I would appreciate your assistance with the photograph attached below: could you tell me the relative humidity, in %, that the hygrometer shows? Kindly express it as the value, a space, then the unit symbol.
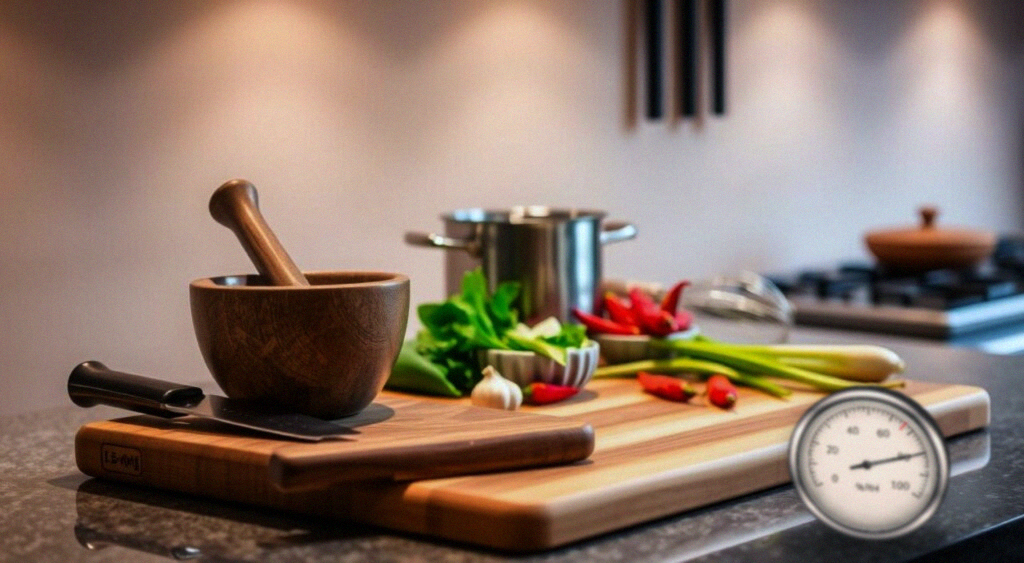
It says 80 %
